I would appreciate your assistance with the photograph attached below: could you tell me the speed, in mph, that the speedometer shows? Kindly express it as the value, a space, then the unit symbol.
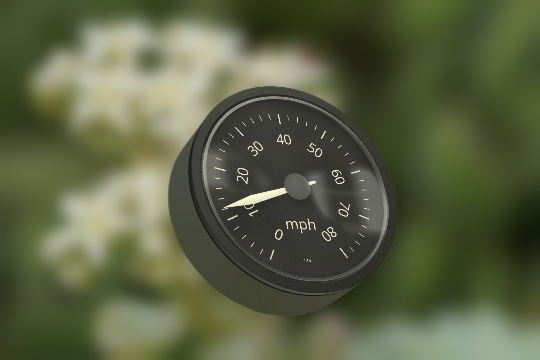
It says 12 mph
